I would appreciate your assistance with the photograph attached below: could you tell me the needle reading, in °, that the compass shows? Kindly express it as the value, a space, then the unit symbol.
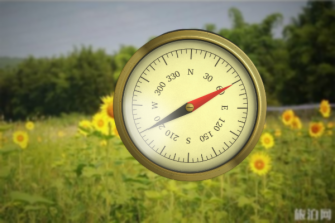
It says 60 °
